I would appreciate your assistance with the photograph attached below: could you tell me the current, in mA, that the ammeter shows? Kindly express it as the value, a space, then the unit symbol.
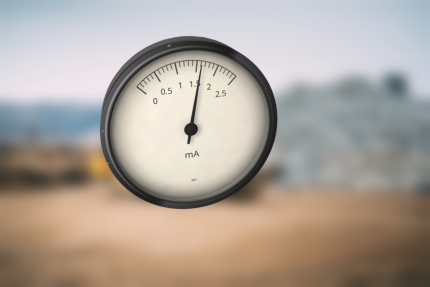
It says 1.6 mA
